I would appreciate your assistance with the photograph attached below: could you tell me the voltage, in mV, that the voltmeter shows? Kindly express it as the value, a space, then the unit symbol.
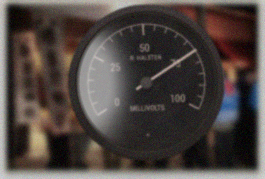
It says 75 mV
